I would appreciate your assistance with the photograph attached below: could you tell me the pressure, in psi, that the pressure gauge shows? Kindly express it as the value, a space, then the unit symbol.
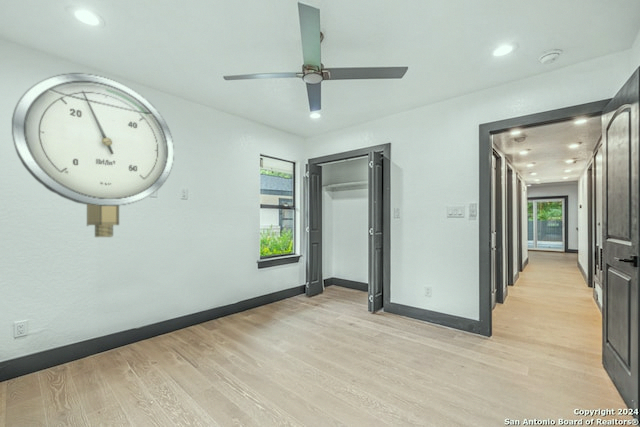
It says 25 psi
